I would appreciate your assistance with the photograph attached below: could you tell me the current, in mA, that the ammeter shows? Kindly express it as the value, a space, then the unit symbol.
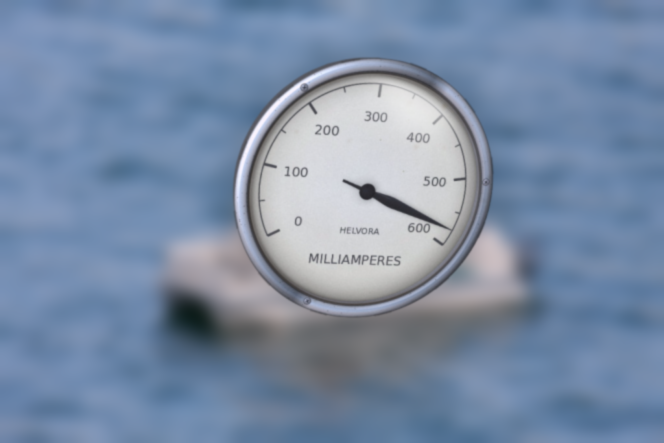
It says 575 mA
